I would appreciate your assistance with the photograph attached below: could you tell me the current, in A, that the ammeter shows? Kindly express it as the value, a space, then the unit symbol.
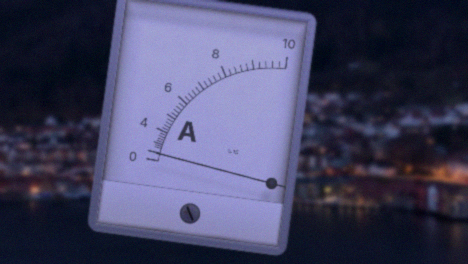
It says 2 A
